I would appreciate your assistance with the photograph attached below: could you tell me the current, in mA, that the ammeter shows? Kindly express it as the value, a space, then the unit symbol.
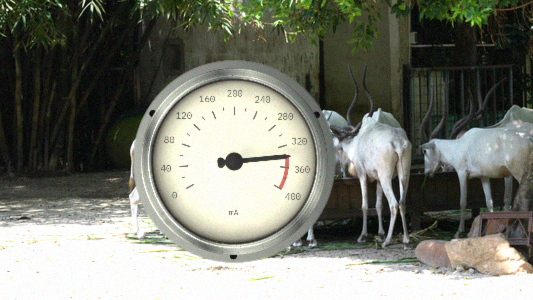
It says 340 mA
